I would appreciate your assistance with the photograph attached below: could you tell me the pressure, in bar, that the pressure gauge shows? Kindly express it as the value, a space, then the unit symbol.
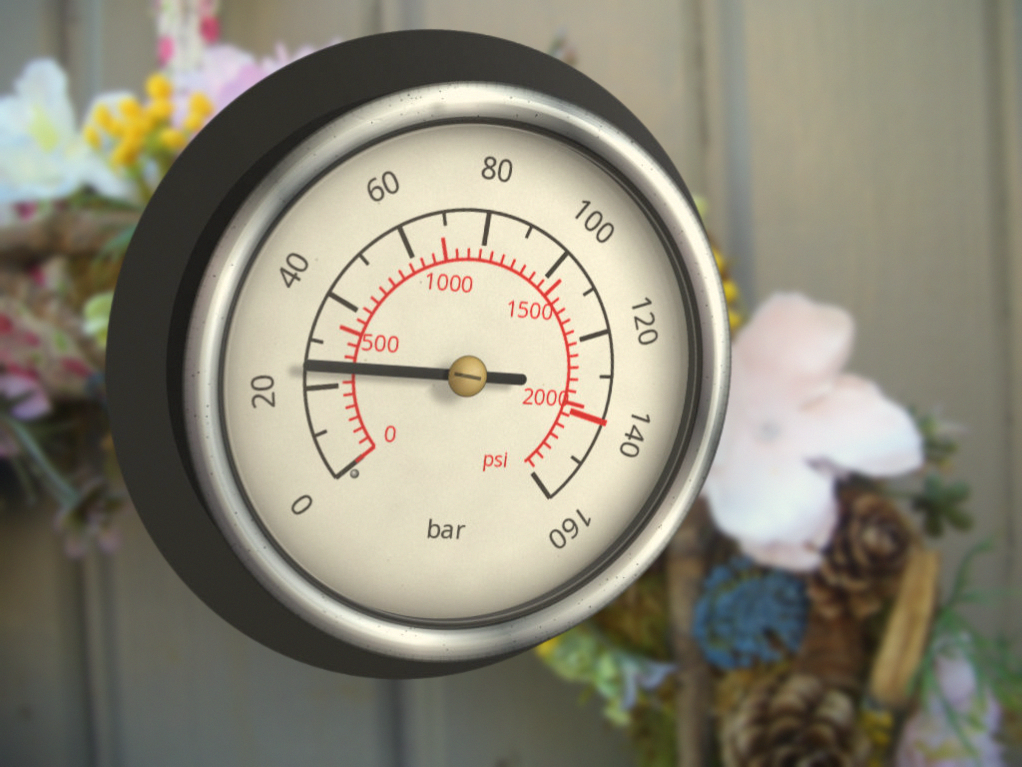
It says 25 bar
